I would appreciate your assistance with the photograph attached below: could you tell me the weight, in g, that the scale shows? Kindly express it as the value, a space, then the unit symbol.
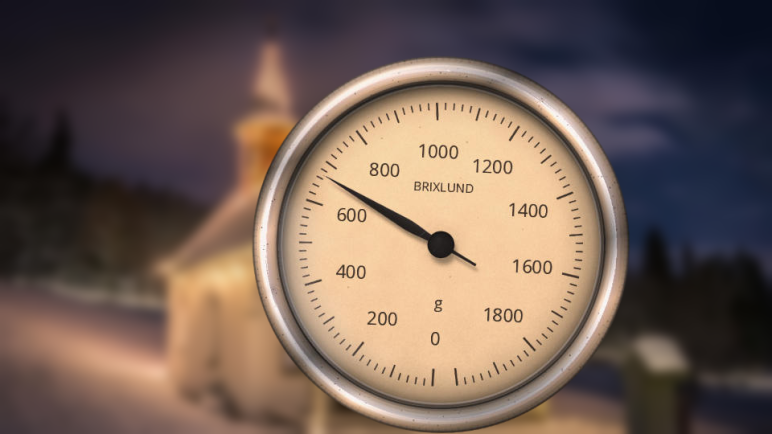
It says 670 g
